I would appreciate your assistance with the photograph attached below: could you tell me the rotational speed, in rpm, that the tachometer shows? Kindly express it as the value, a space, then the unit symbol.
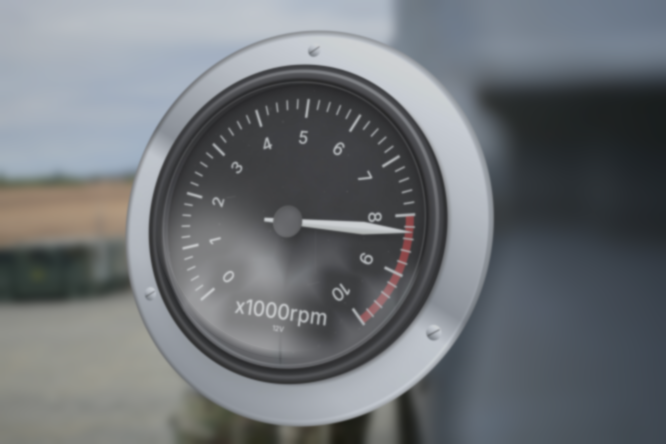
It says 8300 rpm
